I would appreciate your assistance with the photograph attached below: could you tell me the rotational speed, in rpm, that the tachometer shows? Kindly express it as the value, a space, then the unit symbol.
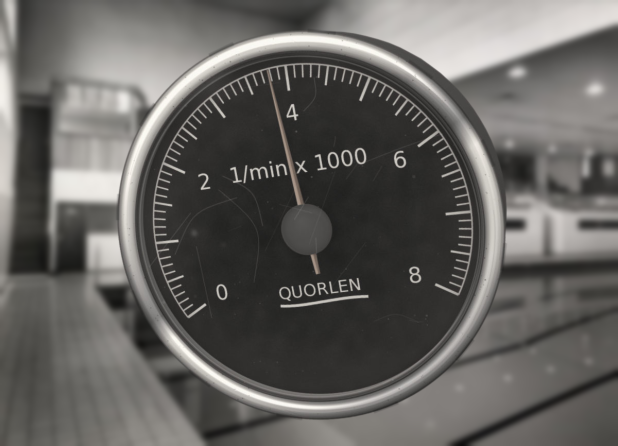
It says 3800 rpm
